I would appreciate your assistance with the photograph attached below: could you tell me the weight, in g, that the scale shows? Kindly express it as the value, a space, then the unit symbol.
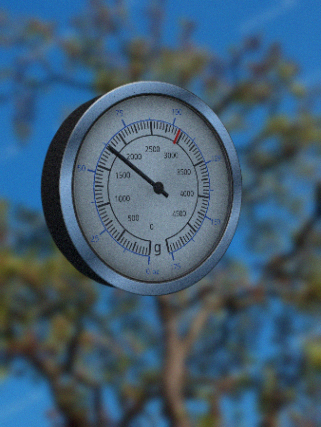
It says 1750 g
